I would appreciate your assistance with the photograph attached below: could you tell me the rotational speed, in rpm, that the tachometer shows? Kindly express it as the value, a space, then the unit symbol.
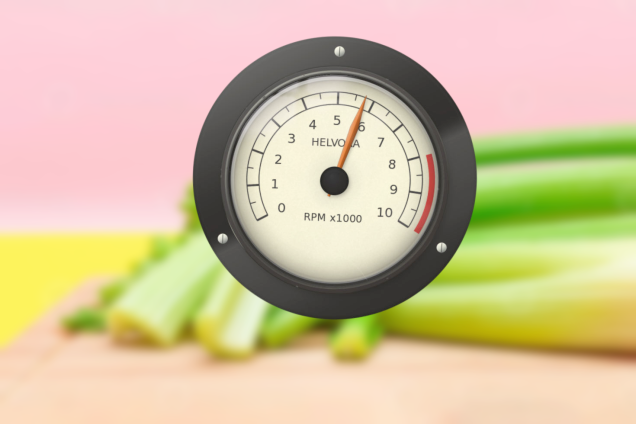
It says 5750 rpm
